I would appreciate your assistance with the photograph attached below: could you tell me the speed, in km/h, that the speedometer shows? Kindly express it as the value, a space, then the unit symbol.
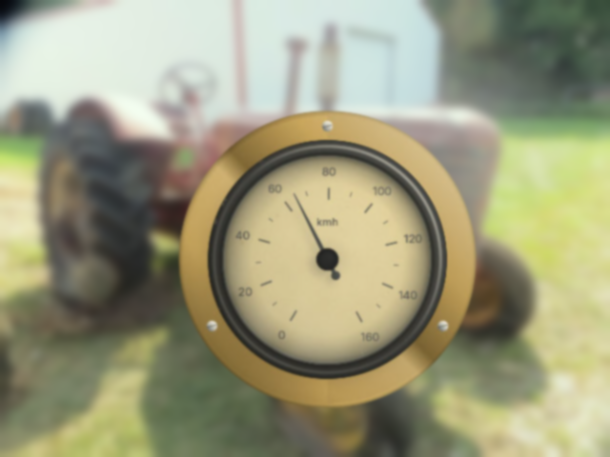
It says 65 km/h
